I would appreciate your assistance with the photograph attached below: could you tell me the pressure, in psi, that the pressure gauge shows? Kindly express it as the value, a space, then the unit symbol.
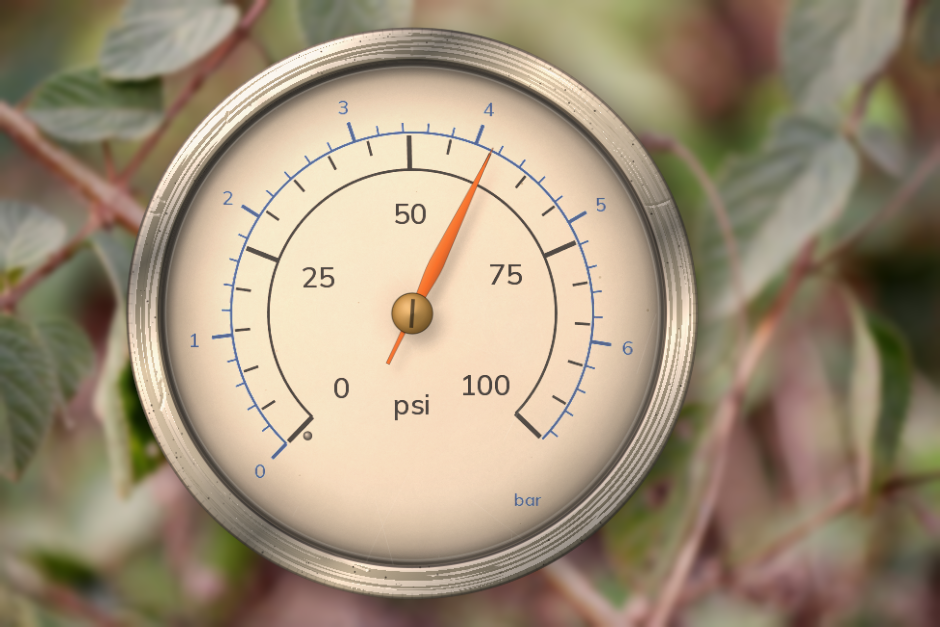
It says 60 psi
